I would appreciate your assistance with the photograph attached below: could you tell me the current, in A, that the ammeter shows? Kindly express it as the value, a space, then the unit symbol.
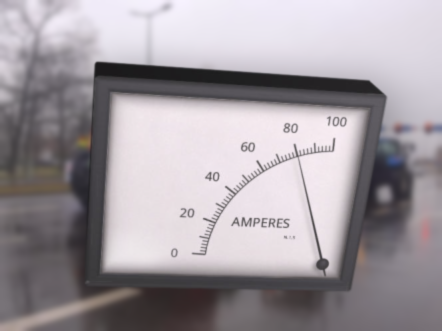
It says 80 A
